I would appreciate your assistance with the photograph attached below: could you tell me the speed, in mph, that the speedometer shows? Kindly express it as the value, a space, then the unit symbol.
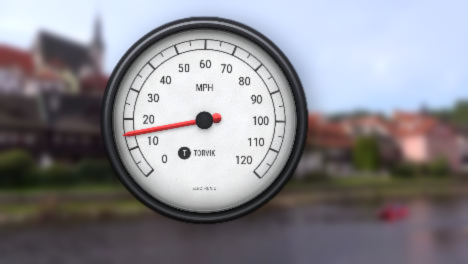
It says 15 mph
